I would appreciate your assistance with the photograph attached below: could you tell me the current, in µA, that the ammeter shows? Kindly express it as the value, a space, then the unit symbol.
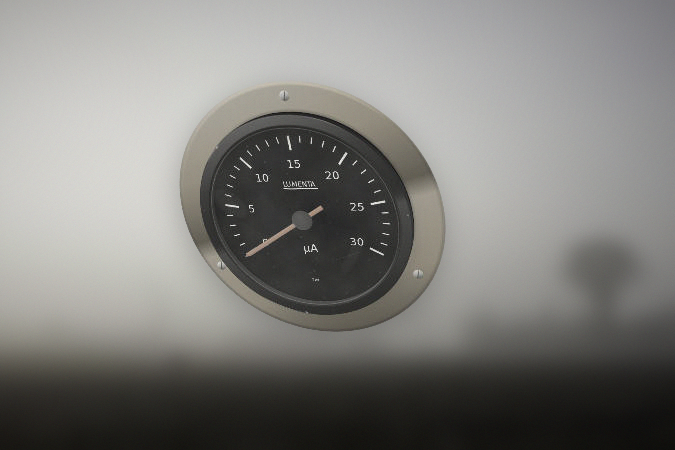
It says 0 µA
